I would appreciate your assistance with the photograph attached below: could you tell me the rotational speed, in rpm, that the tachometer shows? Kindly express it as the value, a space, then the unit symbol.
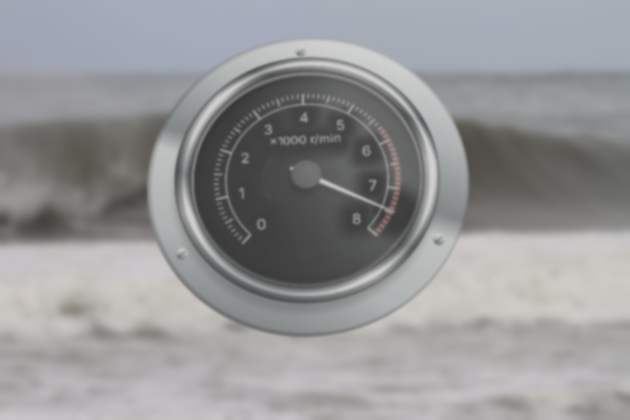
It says 7500 rpm
